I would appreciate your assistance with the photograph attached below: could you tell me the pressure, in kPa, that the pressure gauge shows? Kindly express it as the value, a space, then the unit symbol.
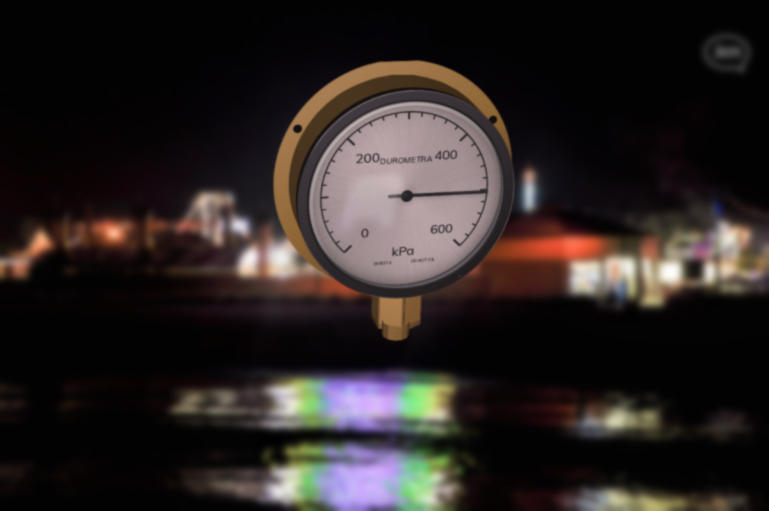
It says 500 kPa
